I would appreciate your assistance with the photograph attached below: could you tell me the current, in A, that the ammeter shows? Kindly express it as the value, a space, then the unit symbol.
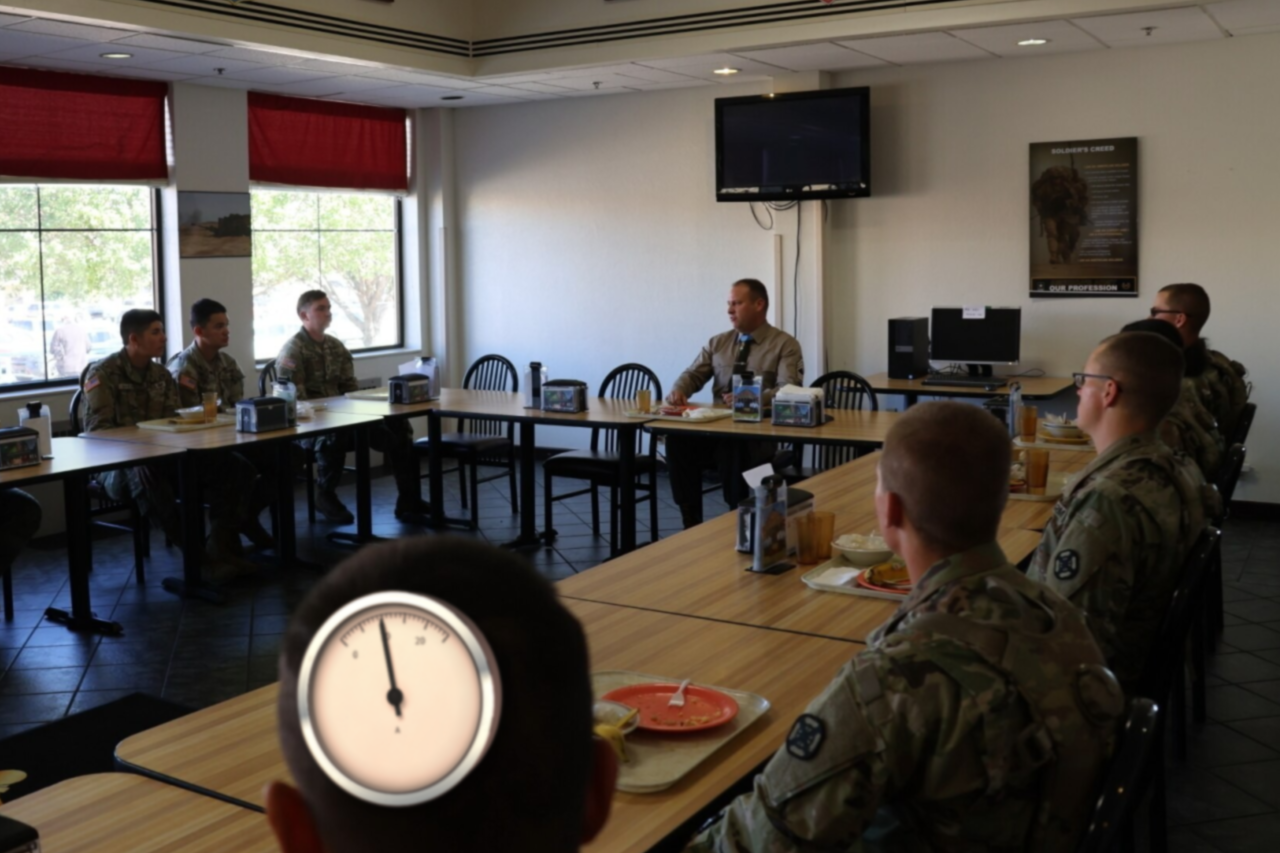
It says 10 A
